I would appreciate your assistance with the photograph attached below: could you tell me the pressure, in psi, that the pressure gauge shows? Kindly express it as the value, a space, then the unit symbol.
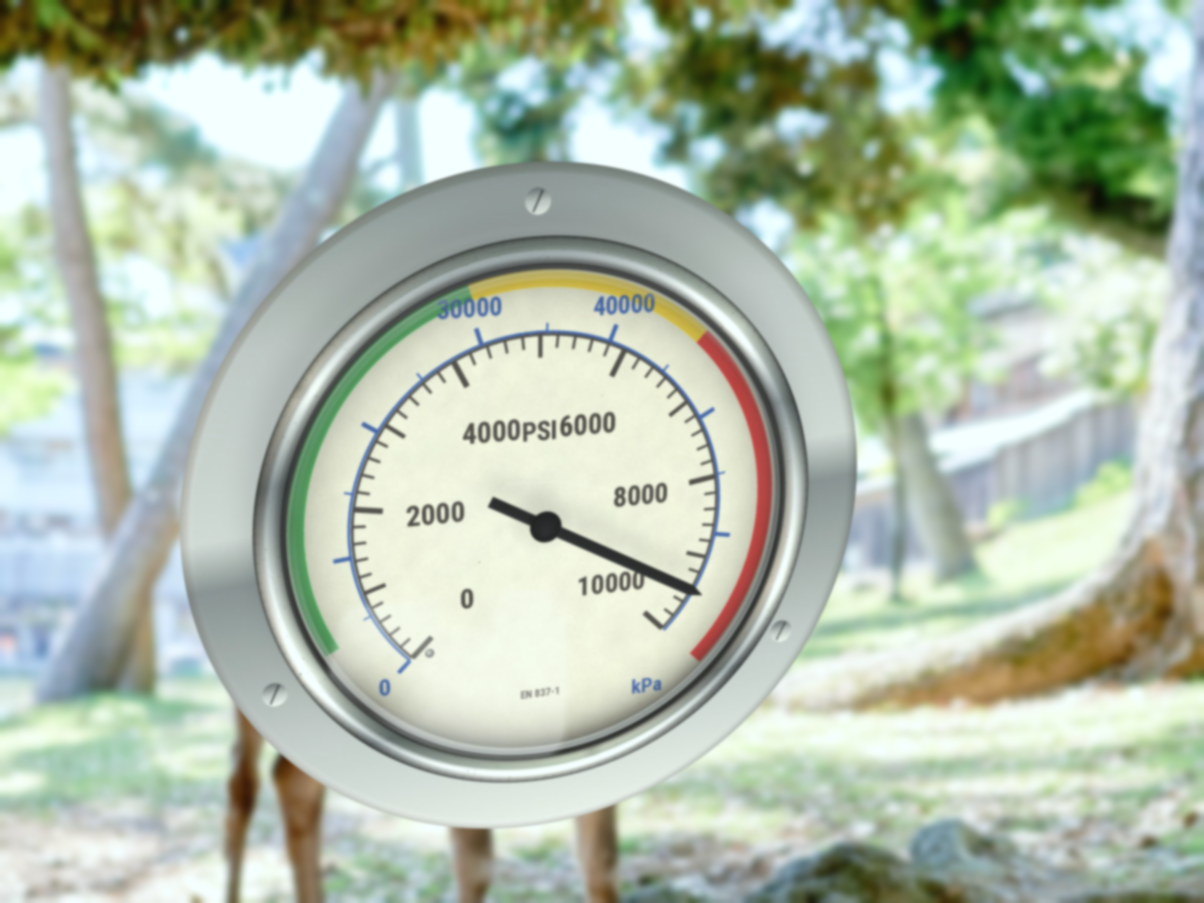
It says 9400 psi
